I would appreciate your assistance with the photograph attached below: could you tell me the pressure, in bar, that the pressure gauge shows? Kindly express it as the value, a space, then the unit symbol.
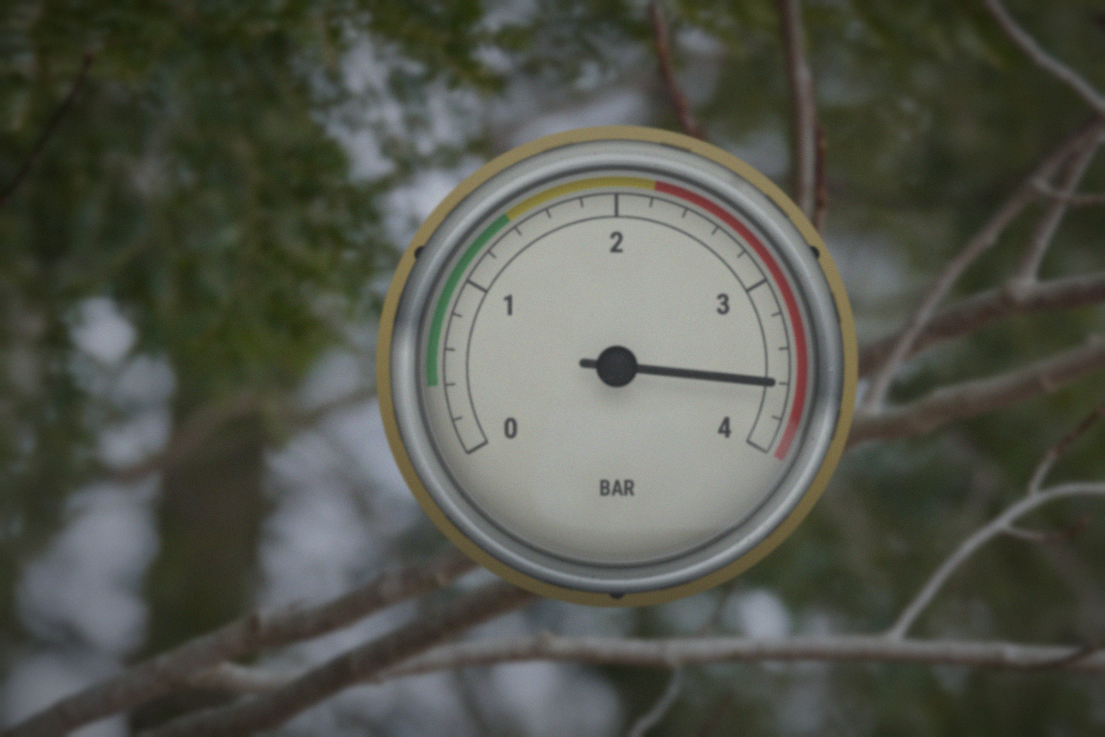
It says 3.6 bar
